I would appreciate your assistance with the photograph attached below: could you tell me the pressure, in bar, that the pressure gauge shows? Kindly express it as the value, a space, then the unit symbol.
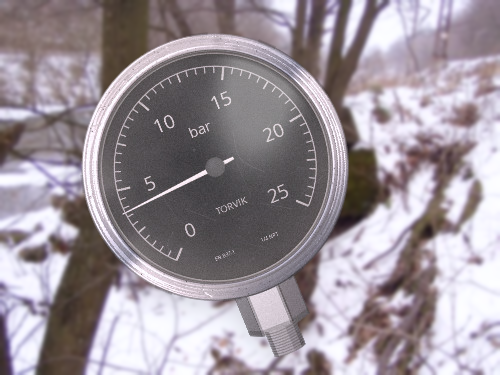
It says 3.75 bar
